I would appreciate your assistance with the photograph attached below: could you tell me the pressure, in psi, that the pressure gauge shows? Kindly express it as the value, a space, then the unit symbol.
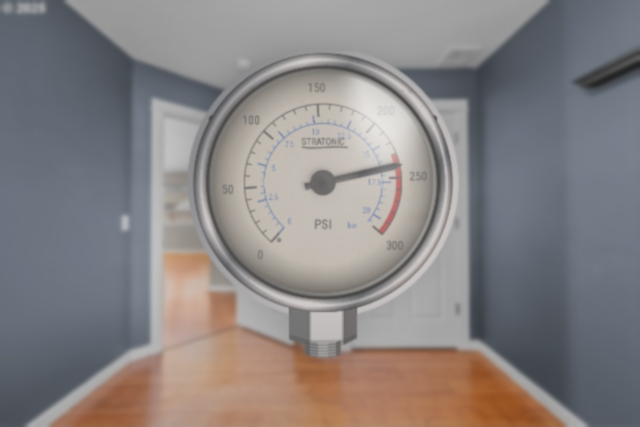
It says 240 psi
